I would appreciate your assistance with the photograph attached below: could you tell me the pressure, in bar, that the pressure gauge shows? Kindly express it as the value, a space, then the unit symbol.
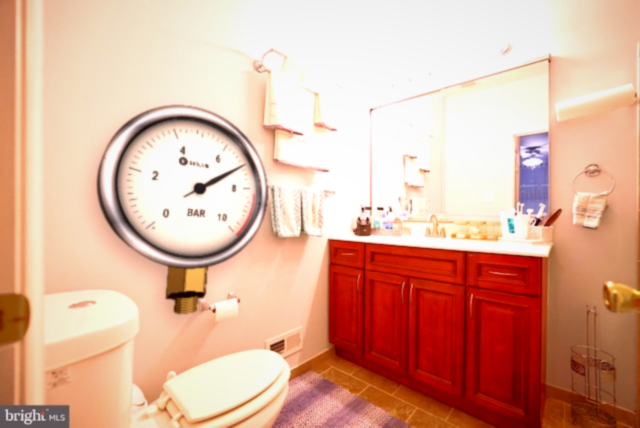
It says 7 bar
